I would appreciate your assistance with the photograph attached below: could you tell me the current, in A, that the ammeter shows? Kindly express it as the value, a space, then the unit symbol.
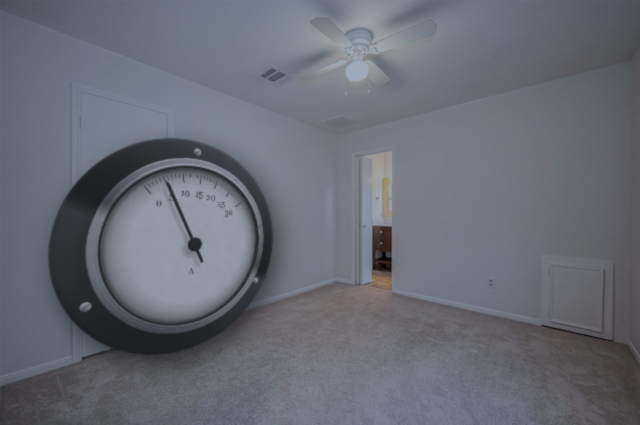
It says 5 A
